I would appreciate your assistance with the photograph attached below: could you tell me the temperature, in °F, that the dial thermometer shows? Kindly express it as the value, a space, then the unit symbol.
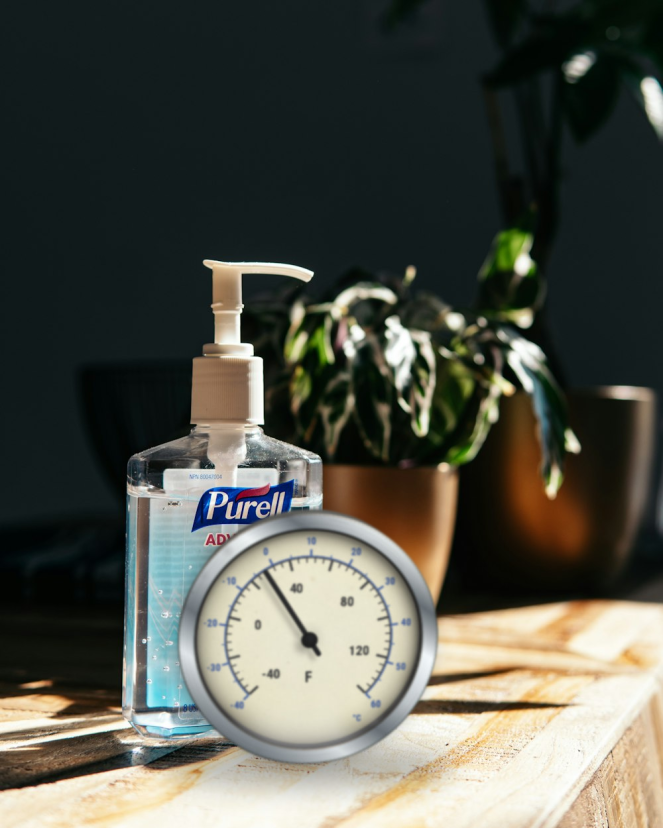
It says 28 °F
